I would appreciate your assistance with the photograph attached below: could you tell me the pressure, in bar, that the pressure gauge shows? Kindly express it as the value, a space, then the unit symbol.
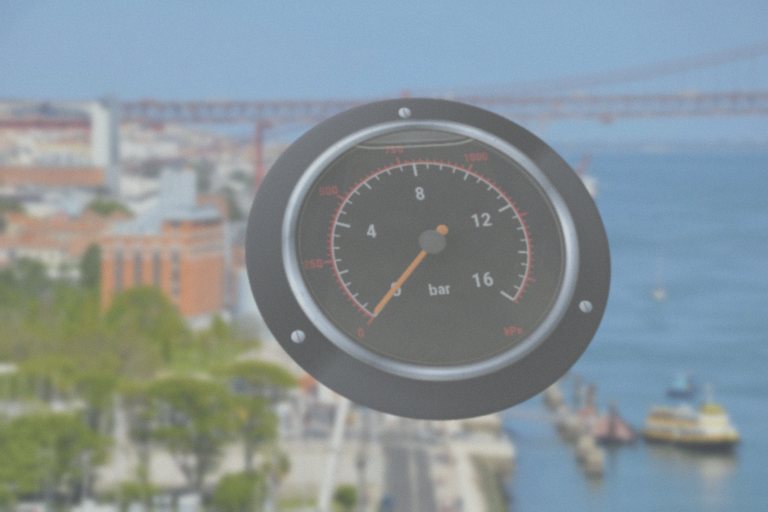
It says 0 bar
